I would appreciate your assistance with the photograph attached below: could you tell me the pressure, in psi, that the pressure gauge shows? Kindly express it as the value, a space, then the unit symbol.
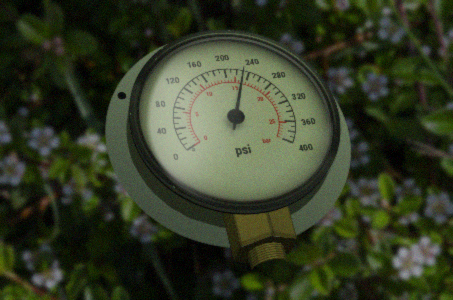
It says 230 psi
